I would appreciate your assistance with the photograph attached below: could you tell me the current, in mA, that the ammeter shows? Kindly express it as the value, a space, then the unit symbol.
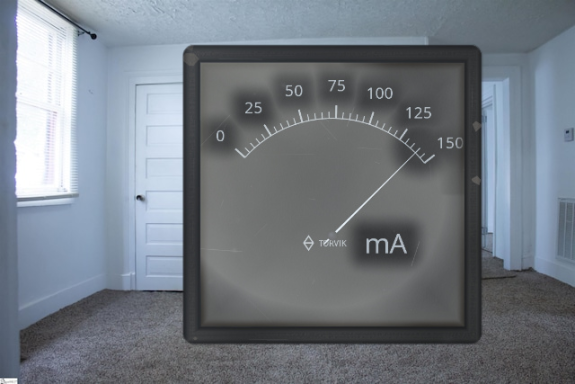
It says 140 mA
